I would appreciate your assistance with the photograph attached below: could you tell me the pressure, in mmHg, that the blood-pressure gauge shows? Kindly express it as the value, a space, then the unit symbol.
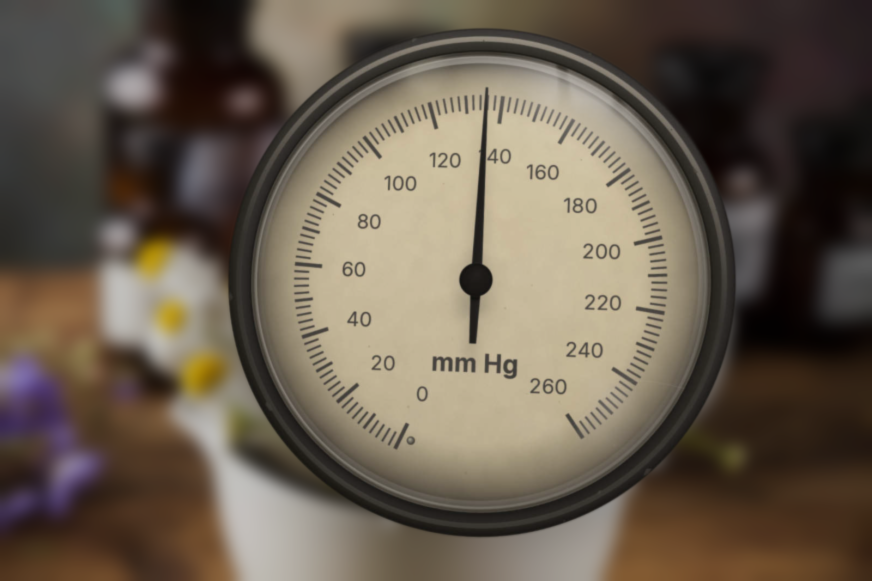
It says 136 mmHg
